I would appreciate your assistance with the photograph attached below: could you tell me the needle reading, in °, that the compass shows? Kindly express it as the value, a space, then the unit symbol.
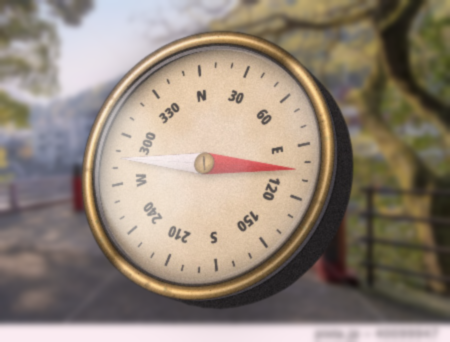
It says 105 °
